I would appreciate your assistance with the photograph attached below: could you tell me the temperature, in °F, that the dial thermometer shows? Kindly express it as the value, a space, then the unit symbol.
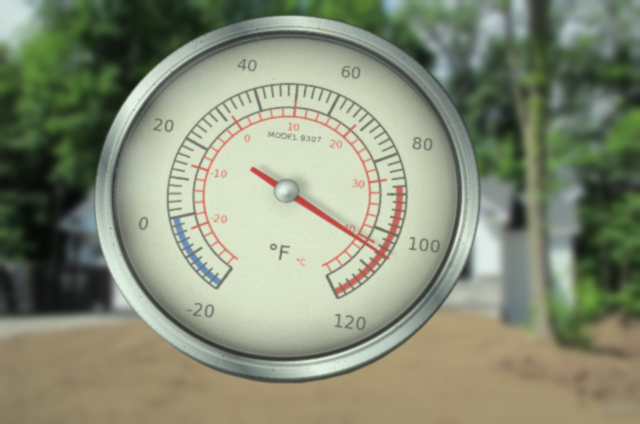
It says 106 °F
